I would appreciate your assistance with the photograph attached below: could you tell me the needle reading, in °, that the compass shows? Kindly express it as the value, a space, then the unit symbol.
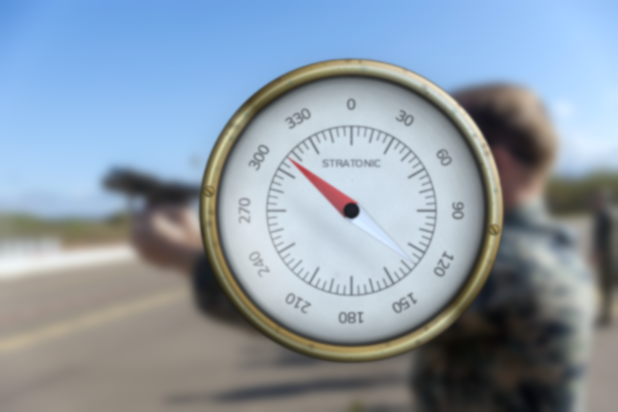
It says 310 °
